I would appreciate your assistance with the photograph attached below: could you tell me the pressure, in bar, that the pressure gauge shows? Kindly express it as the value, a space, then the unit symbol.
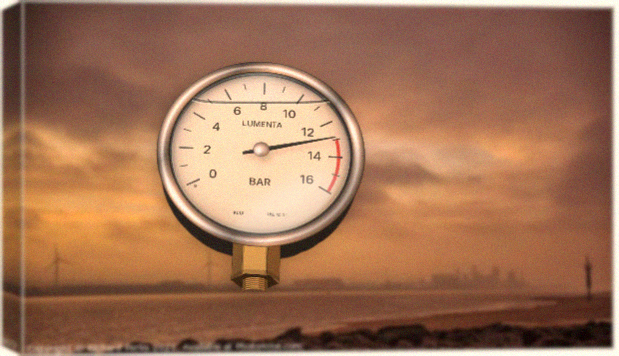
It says 13 bar
